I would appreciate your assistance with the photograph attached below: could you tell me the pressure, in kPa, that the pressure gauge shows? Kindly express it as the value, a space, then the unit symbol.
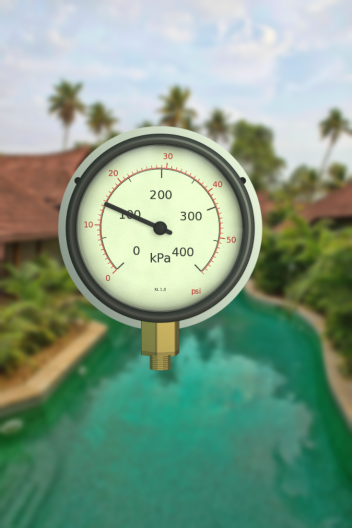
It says 100 kPa
